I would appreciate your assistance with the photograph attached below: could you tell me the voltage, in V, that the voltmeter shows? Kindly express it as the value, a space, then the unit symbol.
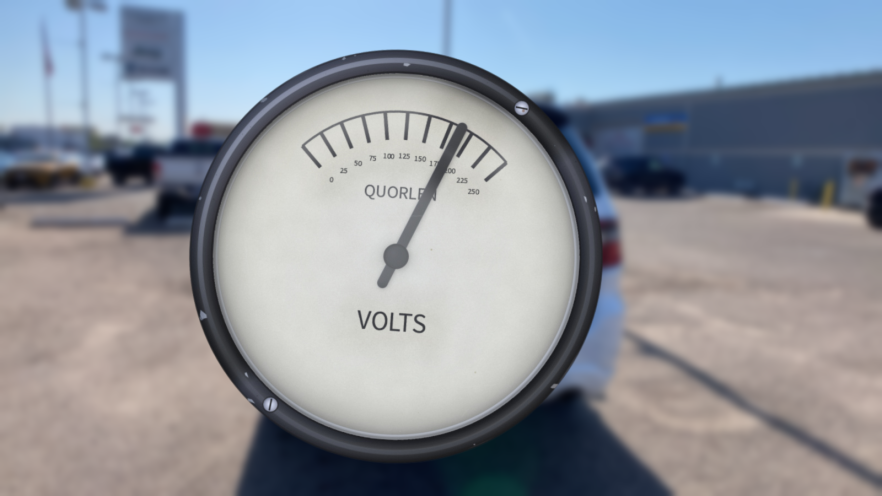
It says 187.5 V
